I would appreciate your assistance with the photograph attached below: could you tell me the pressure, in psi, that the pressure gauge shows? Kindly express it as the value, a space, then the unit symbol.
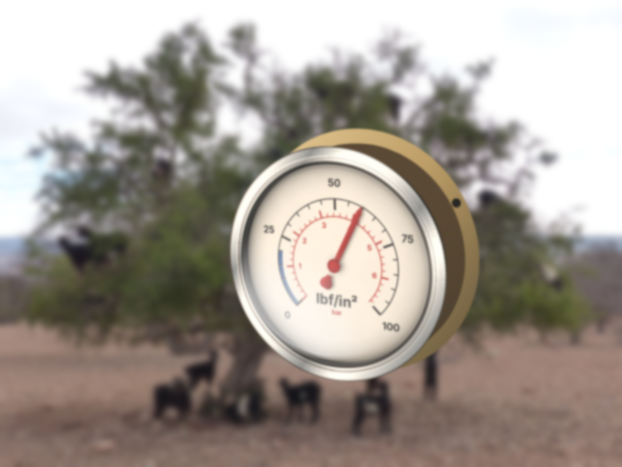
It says 60 psi
